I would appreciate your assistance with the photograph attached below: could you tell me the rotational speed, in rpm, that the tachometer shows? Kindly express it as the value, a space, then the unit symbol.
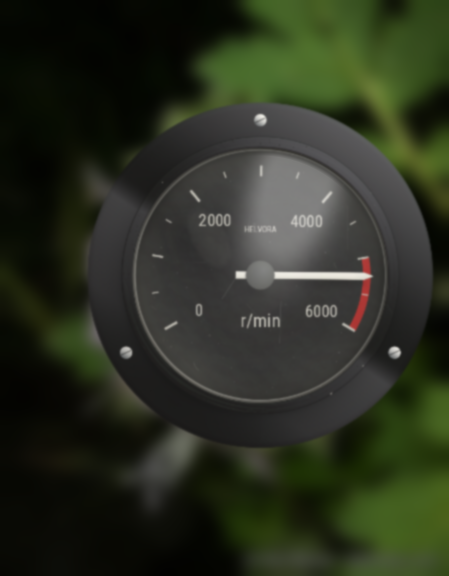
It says 5250 rpm
